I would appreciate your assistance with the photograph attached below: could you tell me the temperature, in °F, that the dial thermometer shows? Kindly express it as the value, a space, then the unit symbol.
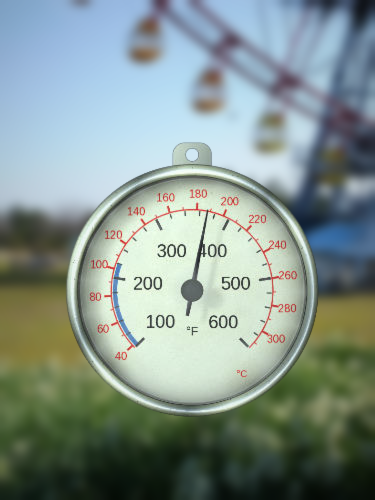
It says 370 °F
